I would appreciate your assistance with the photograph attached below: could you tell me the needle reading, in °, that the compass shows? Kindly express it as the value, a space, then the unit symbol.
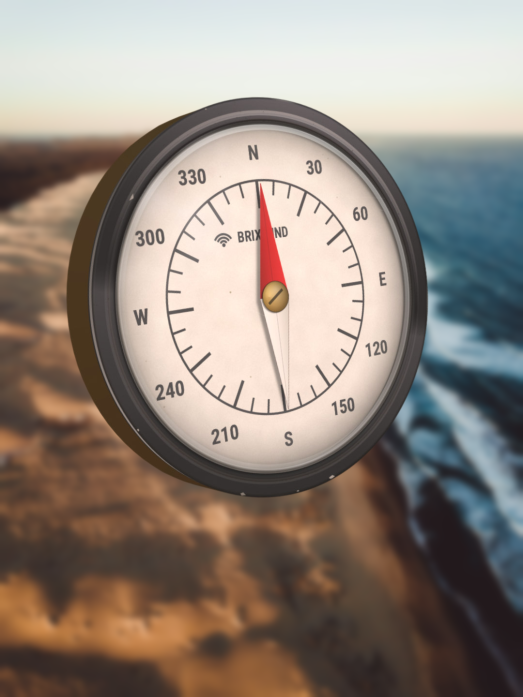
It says 0 °
